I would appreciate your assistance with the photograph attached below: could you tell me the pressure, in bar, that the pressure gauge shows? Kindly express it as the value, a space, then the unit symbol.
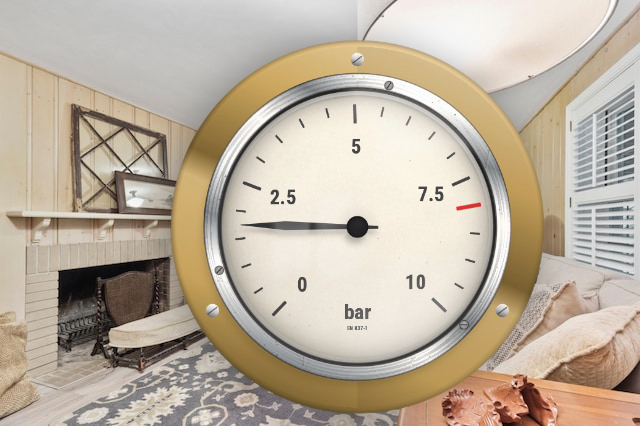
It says 1.75 bar
